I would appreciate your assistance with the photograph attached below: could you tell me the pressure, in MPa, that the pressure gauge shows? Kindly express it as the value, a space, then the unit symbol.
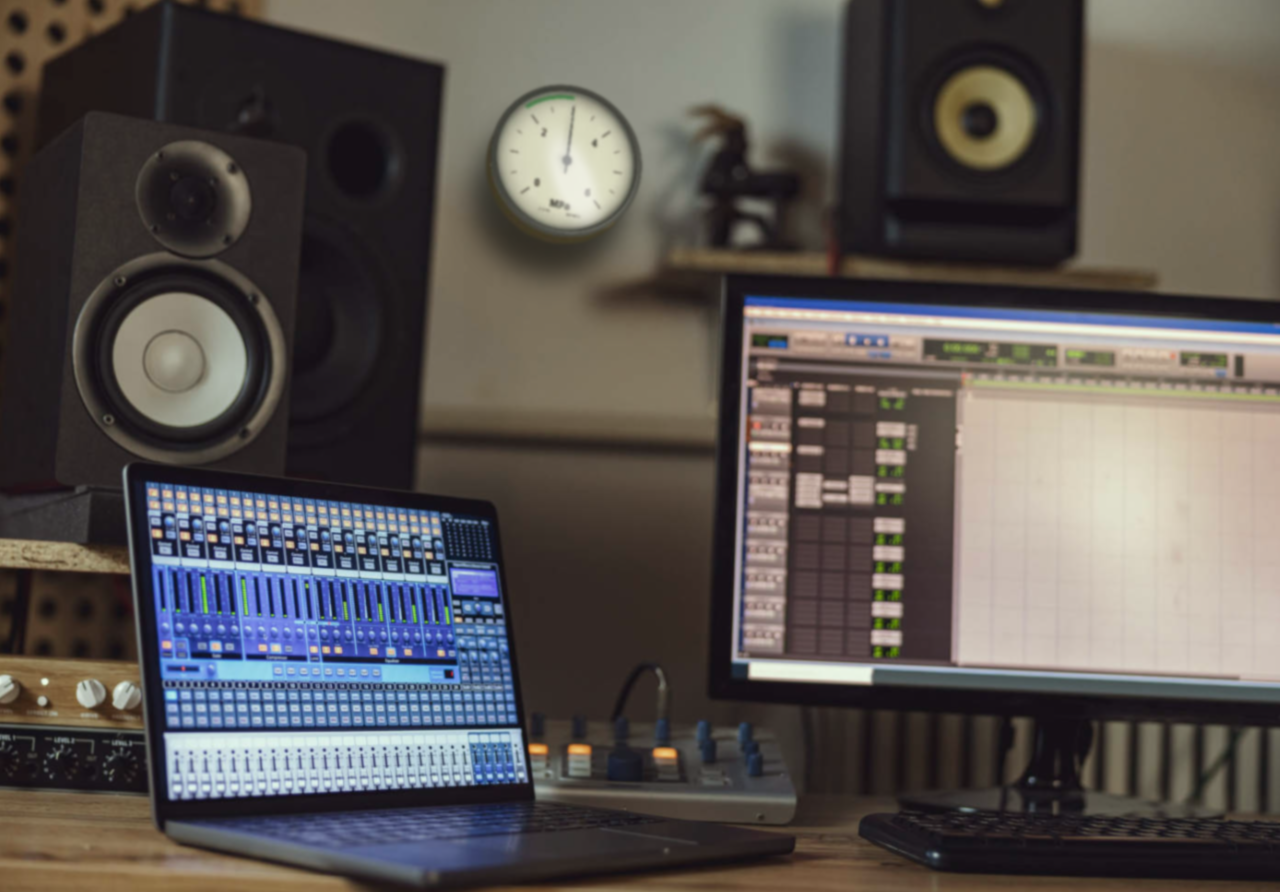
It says 3 MPa
